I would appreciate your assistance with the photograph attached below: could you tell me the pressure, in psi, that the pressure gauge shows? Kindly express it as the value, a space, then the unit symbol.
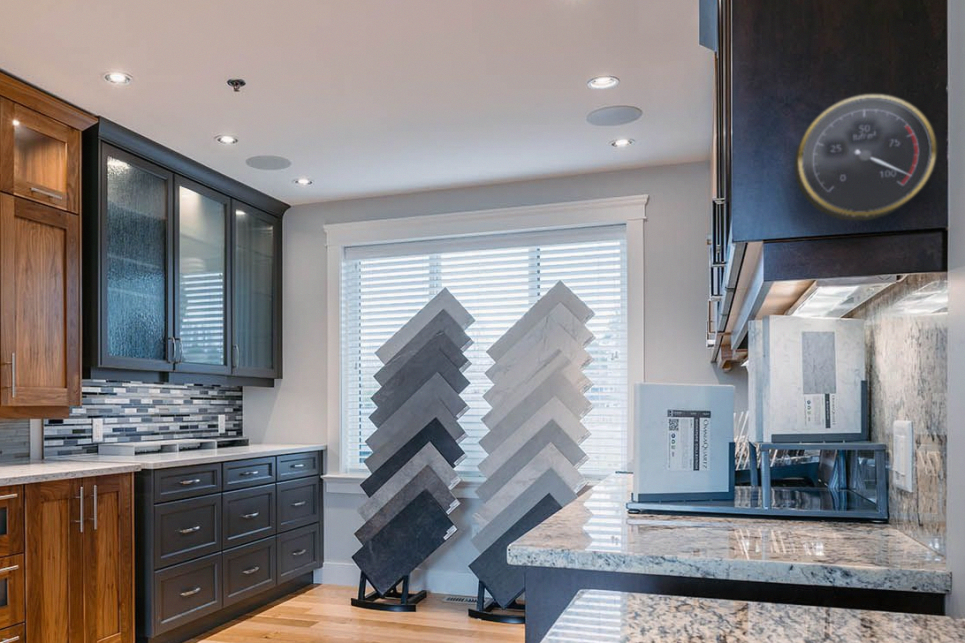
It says 95 psi
